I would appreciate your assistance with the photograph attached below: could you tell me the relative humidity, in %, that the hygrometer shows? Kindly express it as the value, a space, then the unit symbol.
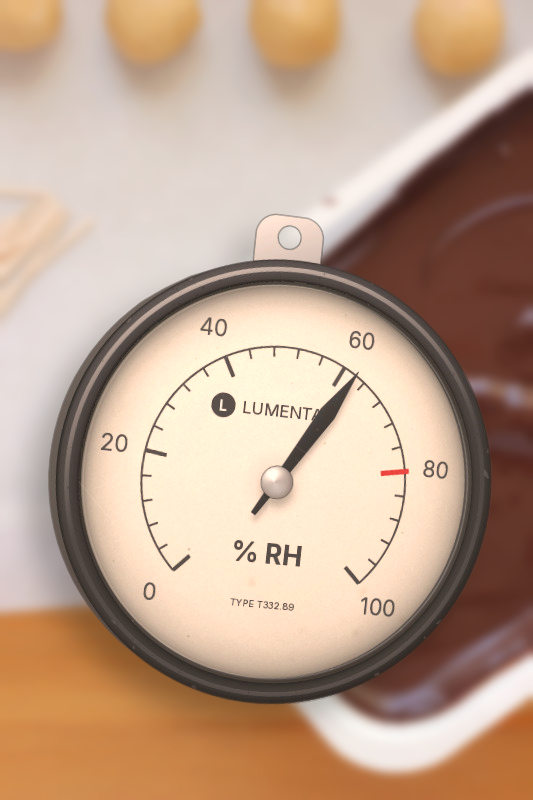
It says 62 %
